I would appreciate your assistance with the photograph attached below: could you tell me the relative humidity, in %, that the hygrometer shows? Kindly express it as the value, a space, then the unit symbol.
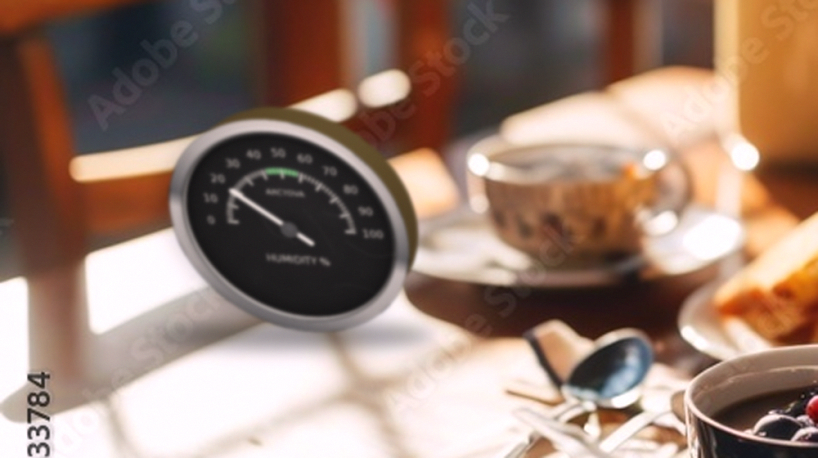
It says 20 %
